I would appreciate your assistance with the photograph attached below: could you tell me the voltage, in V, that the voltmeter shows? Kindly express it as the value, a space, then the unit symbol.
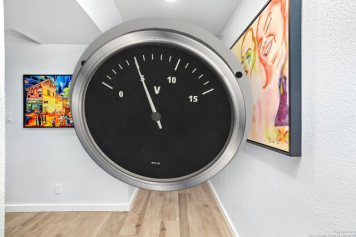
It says 5 V
